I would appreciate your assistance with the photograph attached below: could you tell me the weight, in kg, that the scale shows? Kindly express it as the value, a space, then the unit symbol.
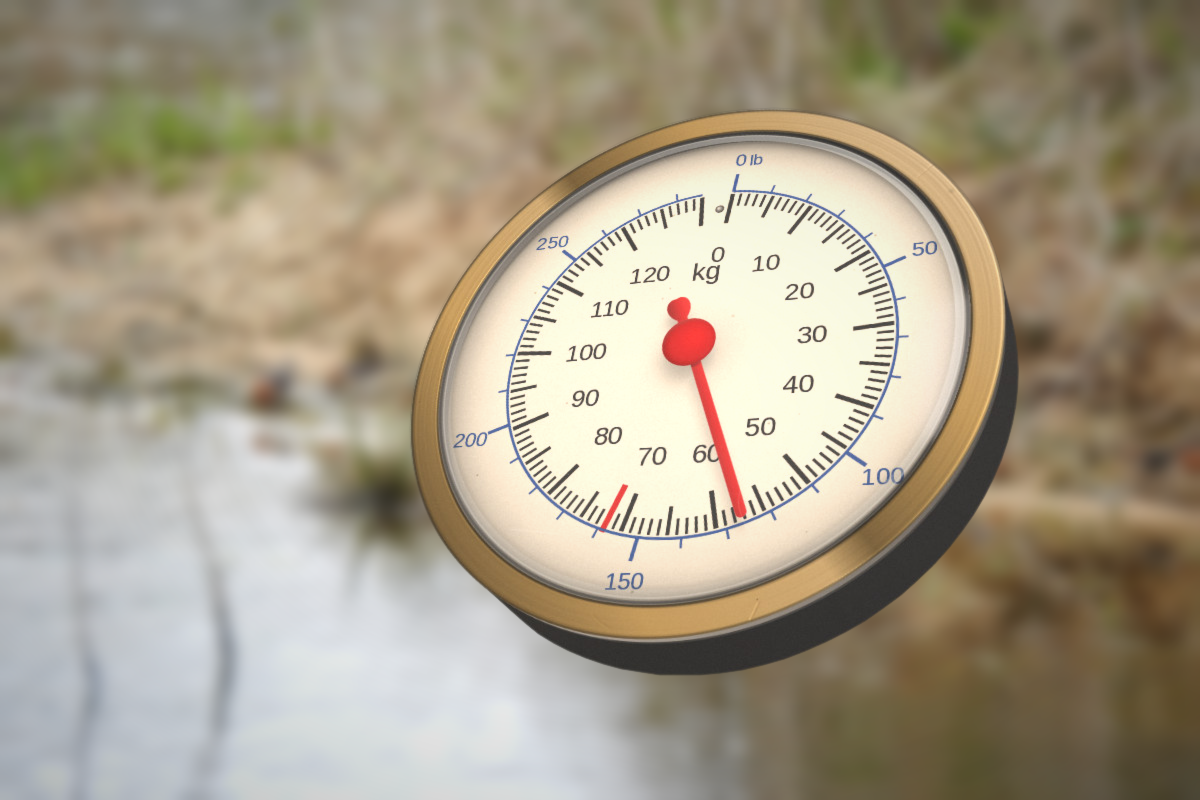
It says 57 kg
